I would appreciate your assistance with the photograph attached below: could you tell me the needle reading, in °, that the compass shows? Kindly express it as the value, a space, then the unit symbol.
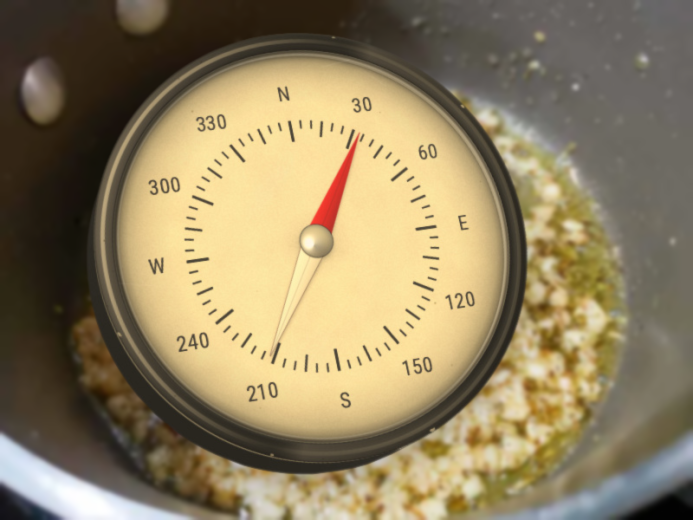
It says 32.5 °
